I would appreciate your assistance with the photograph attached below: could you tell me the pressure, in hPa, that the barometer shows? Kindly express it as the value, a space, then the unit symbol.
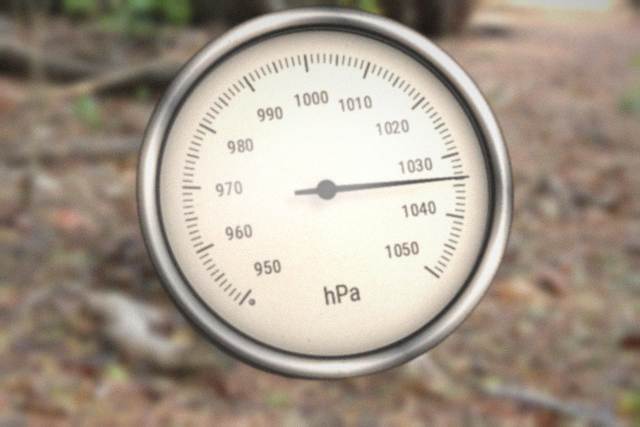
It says 1034 hPa
